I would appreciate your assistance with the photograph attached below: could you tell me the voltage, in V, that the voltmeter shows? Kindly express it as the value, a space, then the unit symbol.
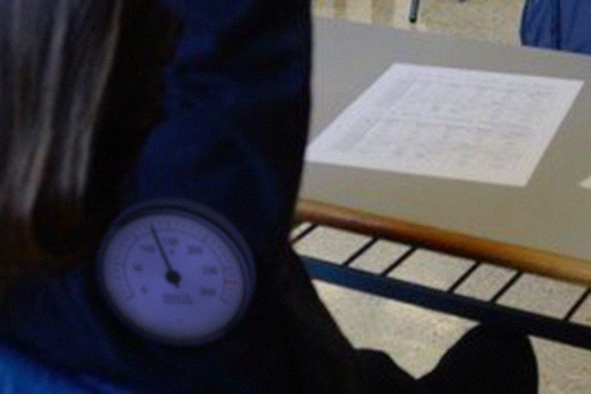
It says 130 V
